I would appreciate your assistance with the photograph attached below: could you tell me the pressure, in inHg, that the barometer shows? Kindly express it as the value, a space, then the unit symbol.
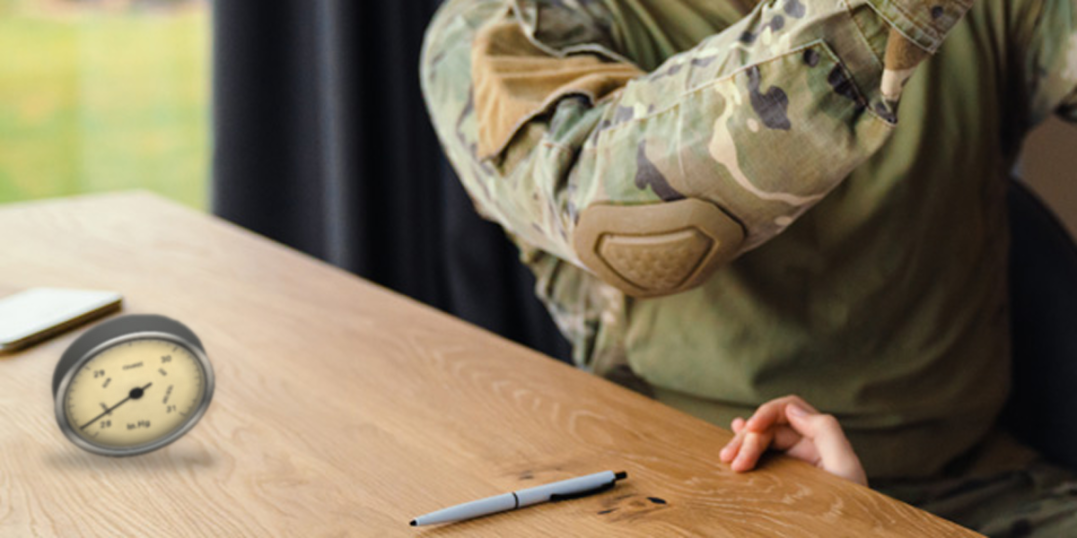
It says 28.2 inHg
